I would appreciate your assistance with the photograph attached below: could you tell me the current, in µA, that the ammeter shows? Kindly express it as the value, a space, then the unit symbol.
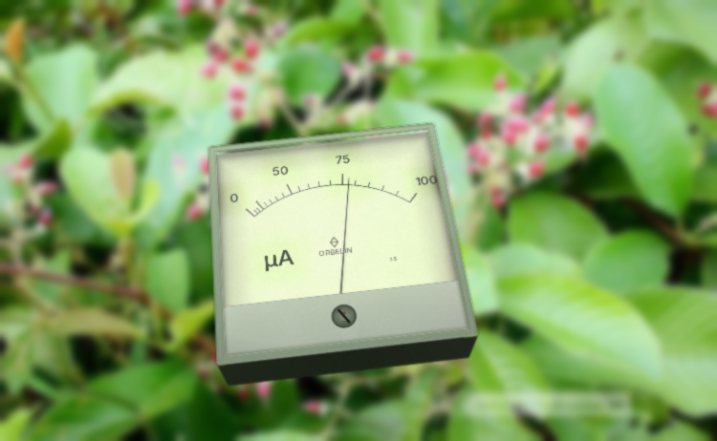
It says 77.5 µA
